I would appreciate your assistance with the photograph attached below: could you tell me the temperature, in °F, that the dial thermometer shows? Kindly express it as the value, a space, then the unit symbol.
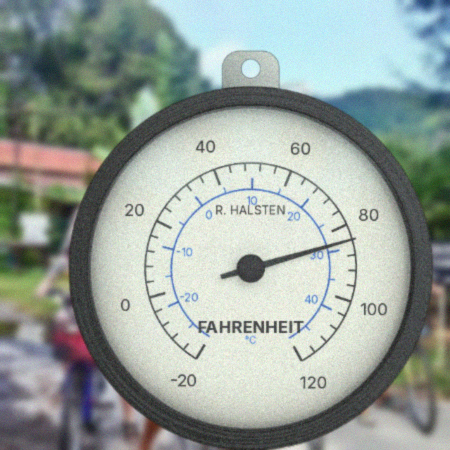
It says 84 °F
